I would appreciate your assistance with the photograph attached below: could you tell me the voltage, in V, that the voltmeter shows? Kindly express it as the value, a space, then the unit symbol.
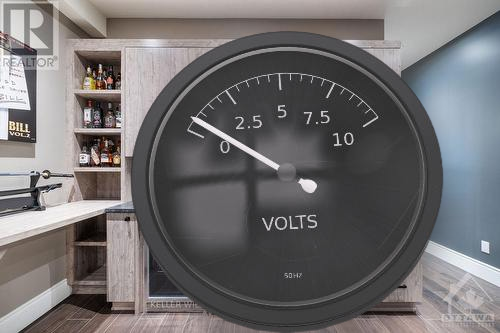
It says 0.5 V
